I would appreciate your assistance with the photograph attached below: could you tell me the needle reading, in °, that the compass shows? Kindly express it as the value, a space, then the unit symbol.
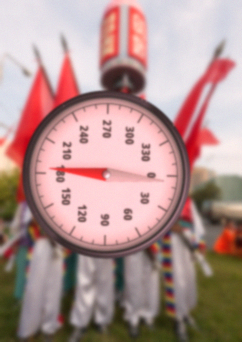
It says 185 °
